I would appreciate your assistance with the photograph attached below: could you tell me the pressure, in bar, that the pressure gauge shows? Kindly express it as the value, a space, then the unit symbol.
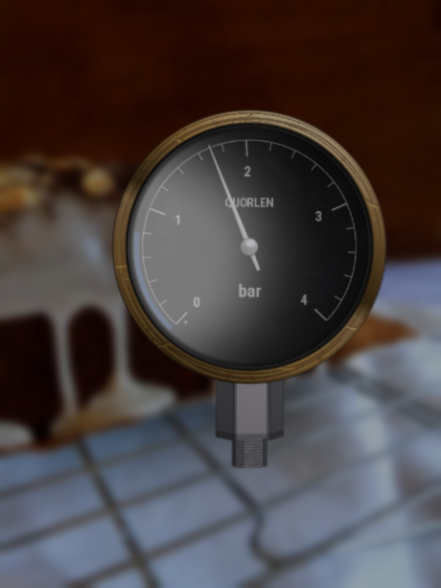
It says 1.7 bar
